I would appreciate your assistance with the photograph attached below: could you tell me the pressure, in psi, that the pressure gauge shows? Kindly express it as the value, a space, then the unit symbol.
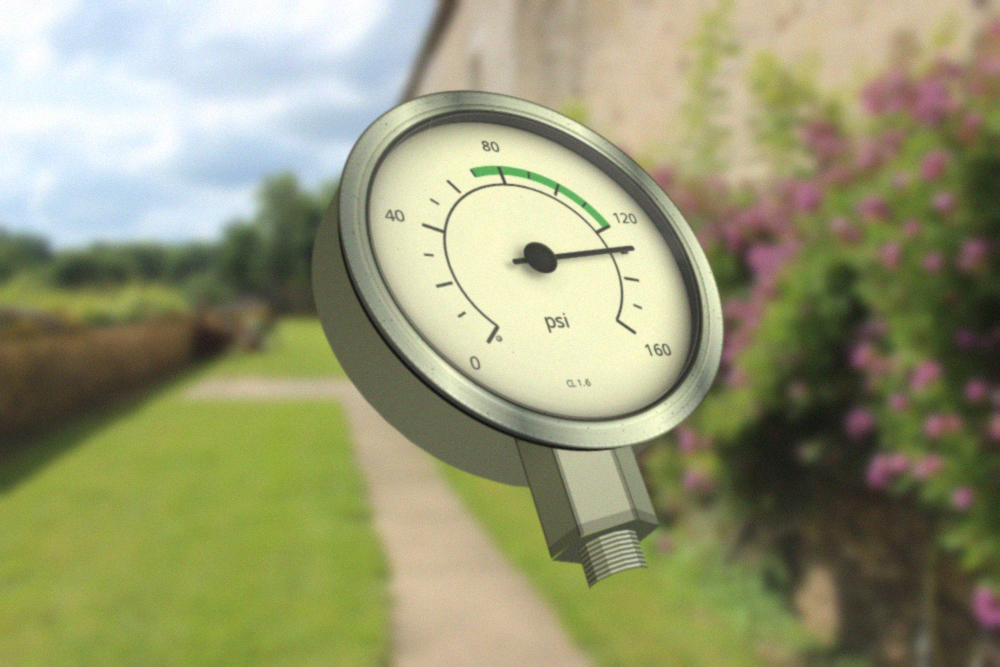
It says 130 psi
